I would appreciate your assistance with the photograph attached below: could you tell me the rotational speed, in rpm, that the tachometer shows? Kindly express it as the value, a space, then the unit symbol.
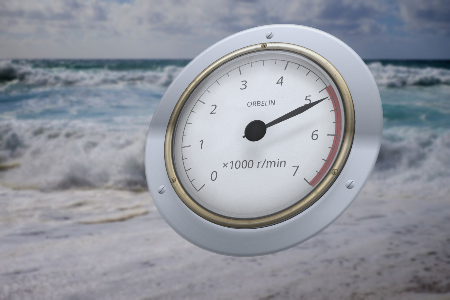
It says 5250 rpm
